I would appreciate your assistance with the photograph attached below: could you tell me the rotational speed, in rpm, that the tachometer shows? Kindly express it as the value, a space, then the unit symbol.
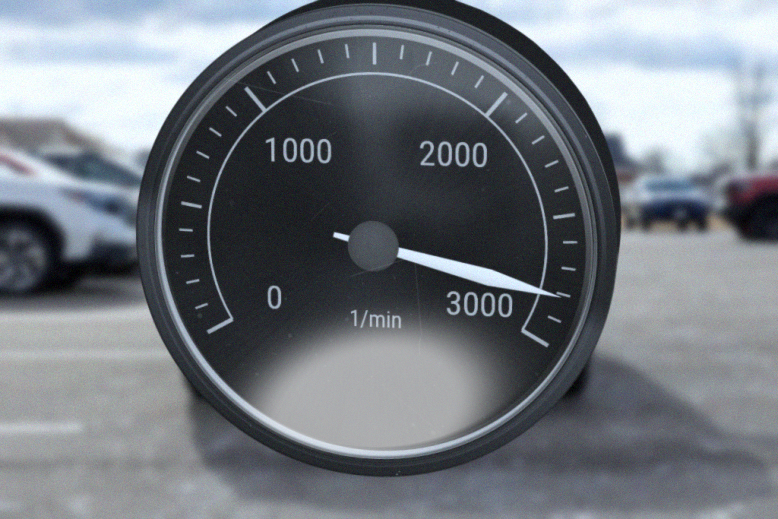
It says 2800 rpm
